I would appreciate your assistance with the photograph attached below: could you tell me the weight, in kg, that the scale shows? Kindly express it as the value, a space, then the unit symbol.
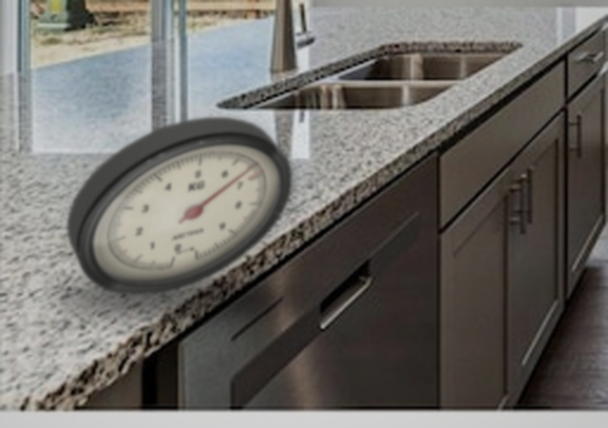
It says 6.5 kg
